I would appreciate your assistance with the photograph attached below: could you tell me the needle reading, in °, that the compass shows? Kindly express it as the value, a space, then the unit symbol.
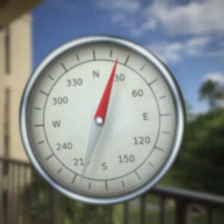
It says 22.5 °
